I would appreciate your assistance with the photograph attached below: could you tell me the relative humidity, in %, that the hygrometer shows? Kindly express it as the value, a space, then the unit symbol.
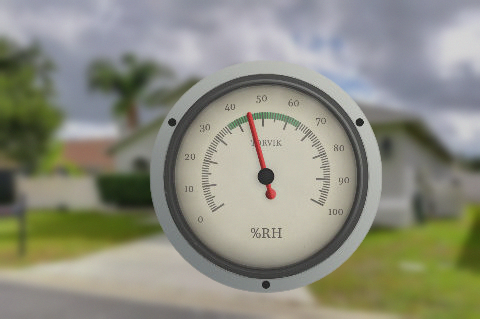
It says 45 %
